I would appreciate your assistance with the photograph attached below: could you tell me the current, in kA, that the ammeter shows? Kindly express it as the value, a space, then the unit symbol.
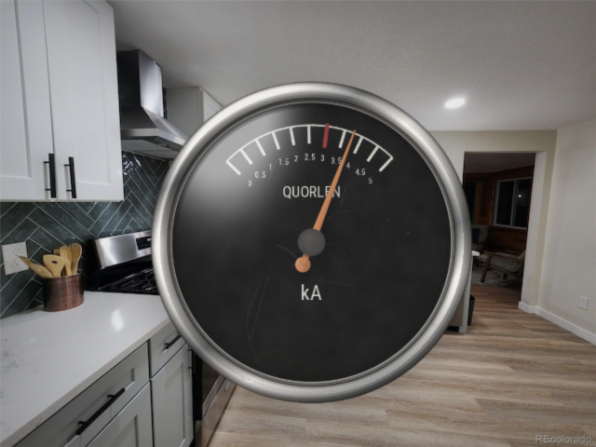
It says 3.75 kA
